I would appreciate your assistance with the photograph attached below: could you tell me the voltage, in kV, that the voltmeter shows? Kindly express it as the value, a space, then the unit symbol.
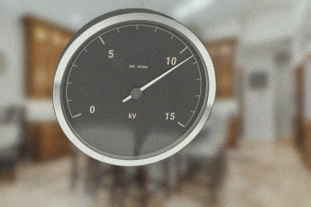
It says 10.5 kV
